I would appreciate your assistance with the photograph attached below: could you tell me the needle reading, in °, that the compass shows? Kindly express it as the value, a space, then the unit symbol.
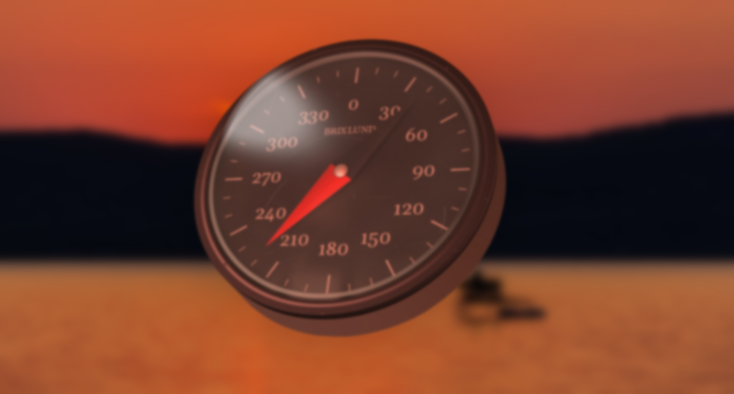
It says 220 °
